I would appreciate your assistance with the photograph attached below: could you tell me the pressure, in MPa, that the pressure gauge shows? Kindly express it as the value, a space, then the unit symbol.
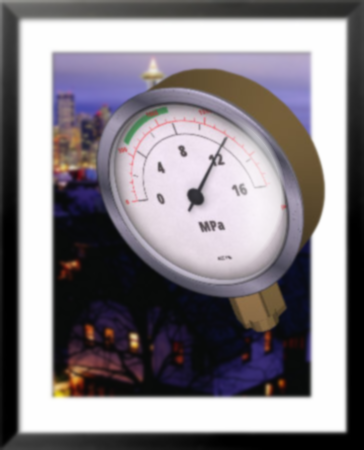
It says 12 MPa
